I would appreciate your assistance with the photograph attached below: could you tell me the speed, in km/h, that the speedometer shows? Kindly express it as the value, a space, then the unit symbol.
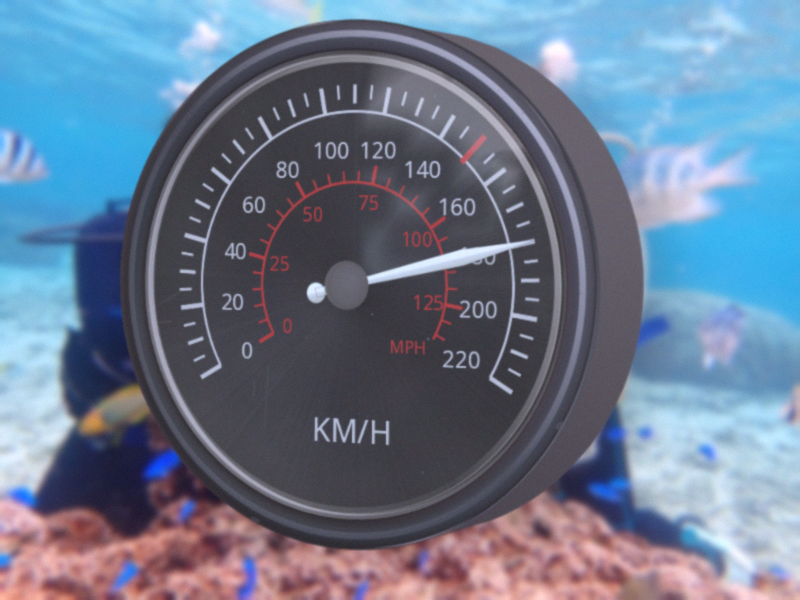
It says 180 km/h
